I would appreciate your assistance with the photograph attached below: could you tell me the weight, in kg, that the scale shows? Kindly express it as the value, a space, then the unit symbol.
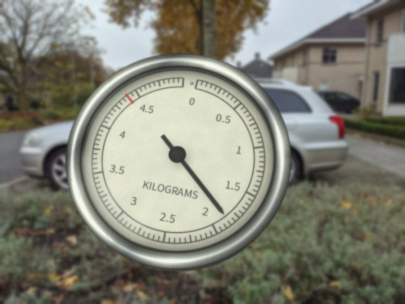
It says 1.85 kg
